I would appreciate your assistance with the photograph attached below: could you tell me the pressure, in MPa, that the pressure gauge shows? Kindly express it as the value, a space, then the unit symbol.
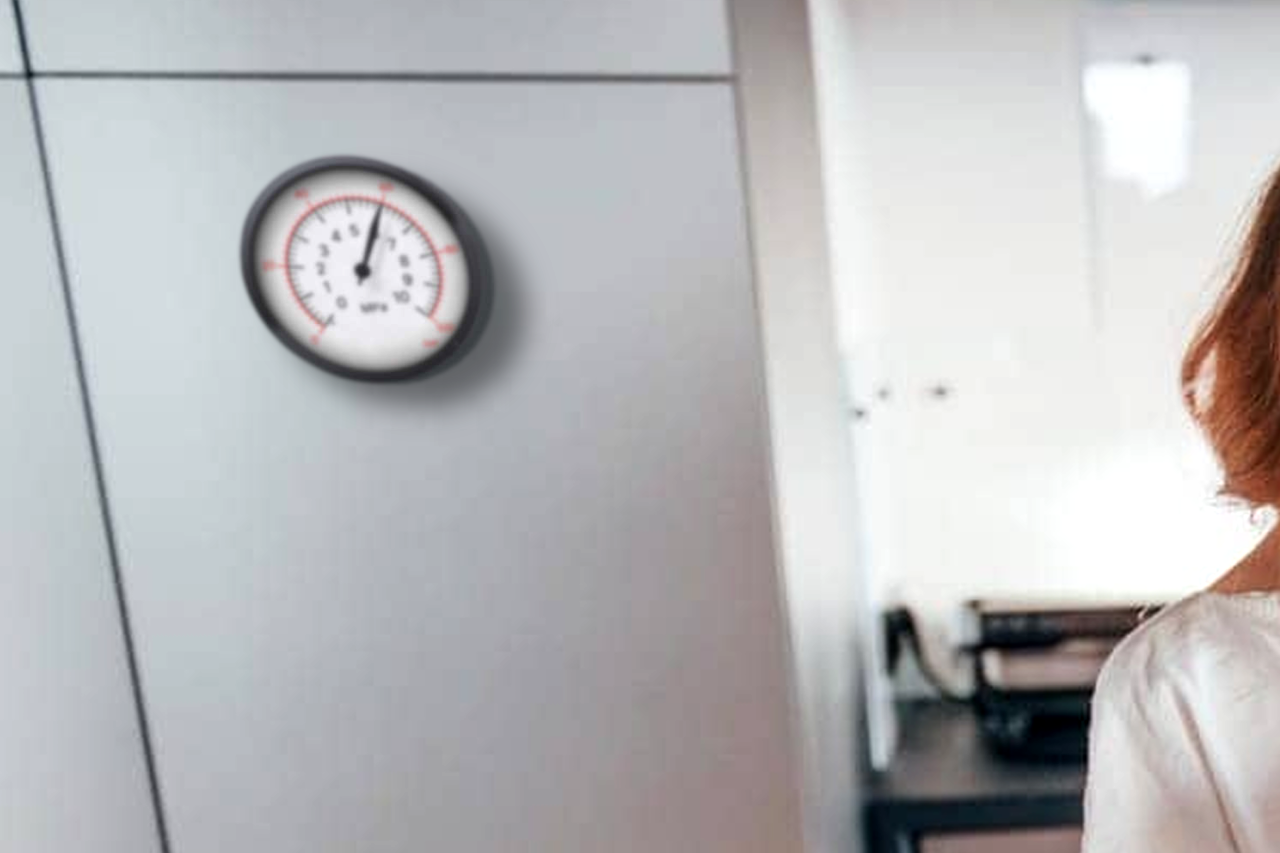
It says 6 MPa
